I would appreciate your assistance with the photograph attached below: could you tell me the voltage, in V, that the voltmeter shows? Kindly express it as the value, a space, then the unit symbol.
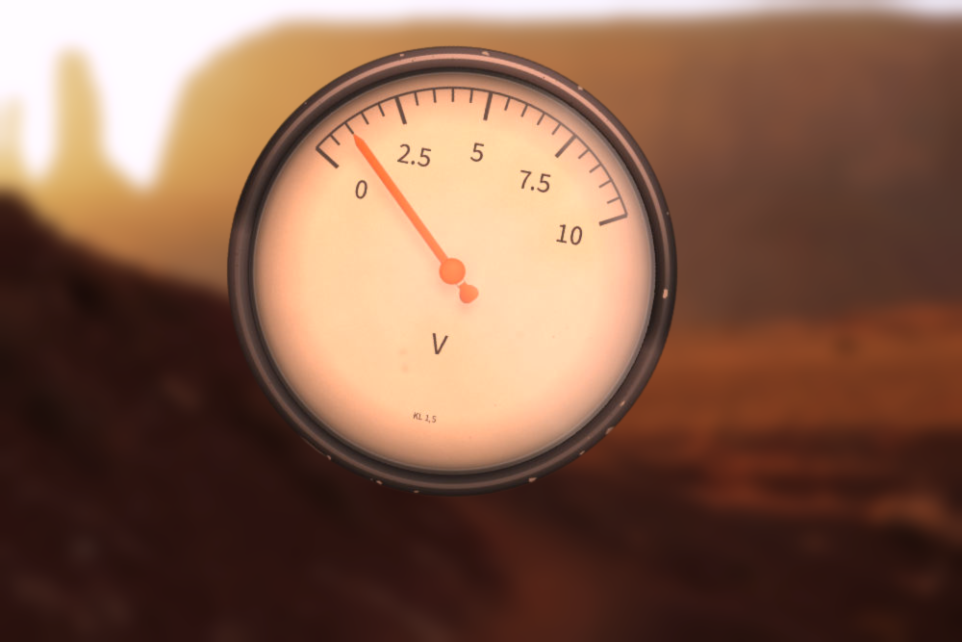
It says 1 V
